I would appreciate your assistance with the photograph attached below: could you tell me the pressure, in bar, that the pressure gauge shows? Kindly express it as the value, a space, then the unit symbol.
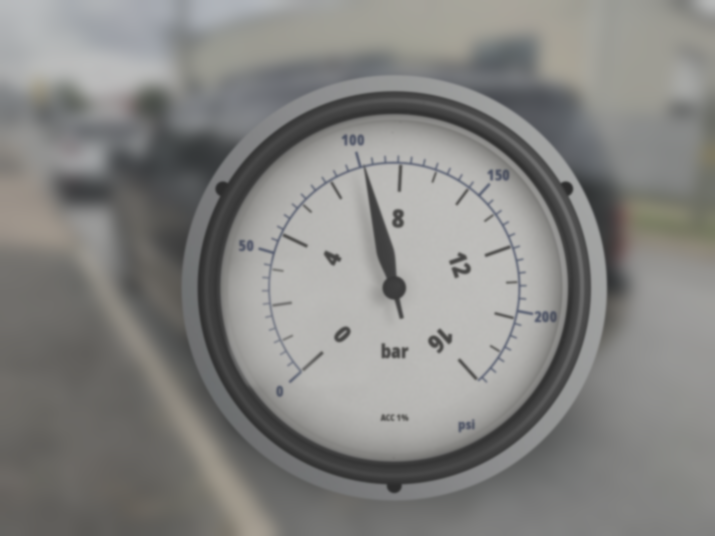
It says 7 bar
